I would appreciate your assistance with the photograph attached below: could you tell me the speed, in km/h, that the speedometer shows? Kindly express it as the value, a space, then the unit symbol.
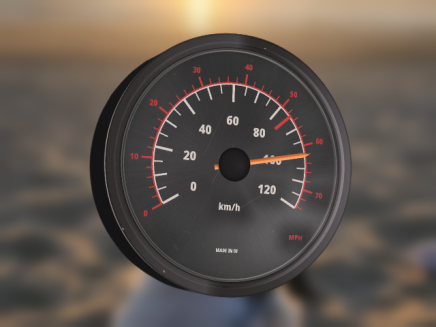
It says 100 km/h
